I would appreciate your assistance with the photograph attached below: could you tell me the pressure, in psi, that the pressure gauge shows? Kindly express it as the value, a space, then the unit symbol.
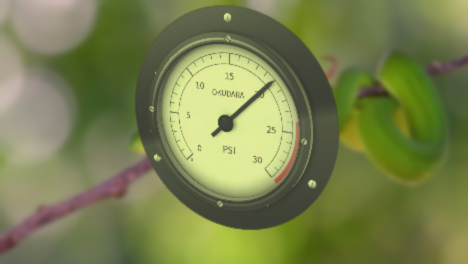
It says 20 psi
